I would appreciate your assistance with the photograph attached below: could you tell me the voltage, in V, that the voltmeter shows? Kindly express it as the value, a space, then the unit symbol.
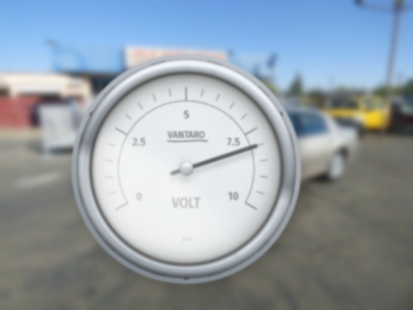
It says 8 V
